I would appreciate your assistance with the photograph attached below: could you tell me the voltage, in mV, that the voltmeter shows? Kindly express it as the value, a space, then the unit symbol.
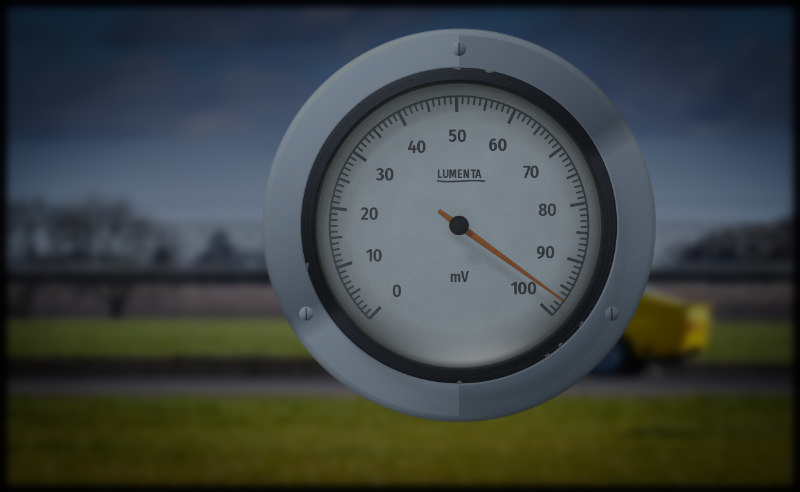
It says 97 mV
